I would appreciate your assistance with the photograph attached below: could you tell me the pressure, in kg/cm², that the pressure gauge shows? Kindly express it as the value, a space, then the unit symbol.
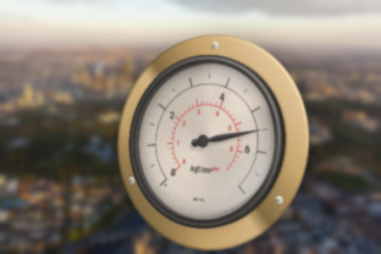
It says 5.5 kg/cm²
